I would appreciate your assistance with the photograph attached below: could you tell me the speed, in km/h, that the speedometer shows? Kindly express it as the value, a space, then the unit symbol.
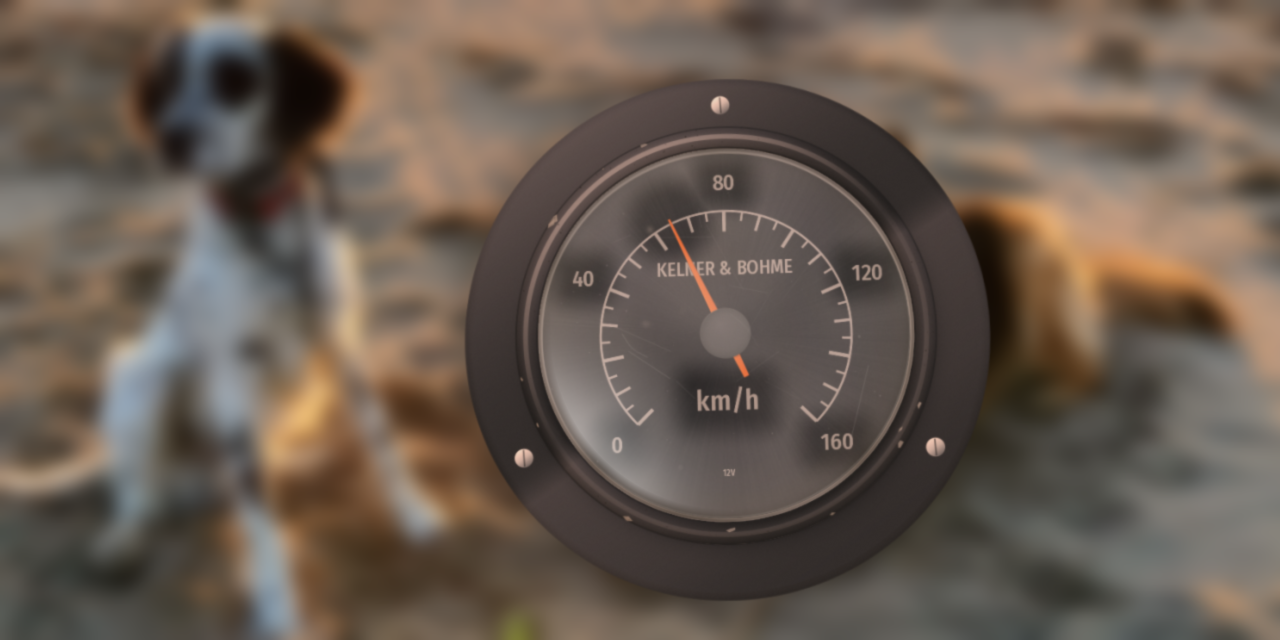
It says 65 km/h
